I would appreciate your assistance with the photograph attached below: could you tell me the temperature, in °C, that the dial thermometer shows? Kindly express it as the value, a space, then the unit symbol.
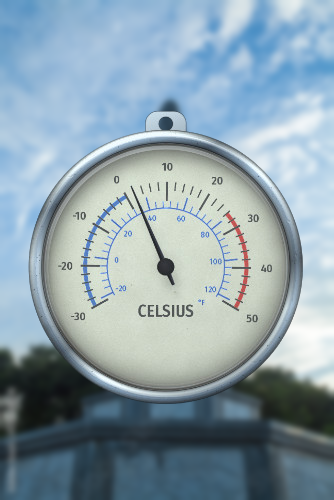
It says 2 °C
